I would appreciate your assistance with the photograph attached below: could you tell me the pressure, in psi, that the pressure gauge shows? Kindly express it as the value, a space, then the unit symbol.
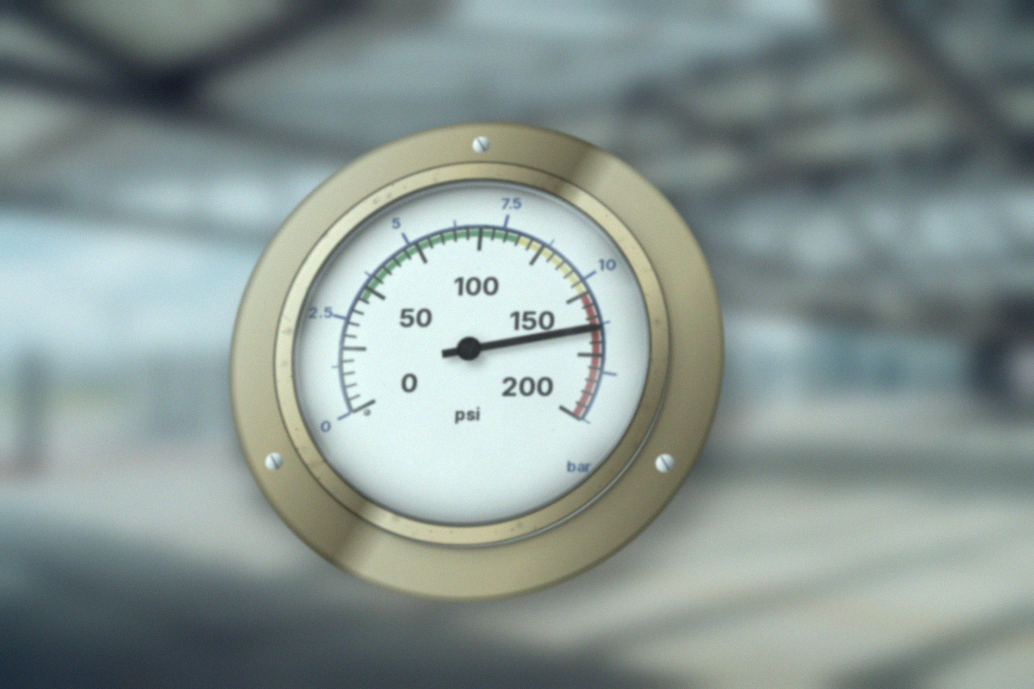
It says 165 psi
